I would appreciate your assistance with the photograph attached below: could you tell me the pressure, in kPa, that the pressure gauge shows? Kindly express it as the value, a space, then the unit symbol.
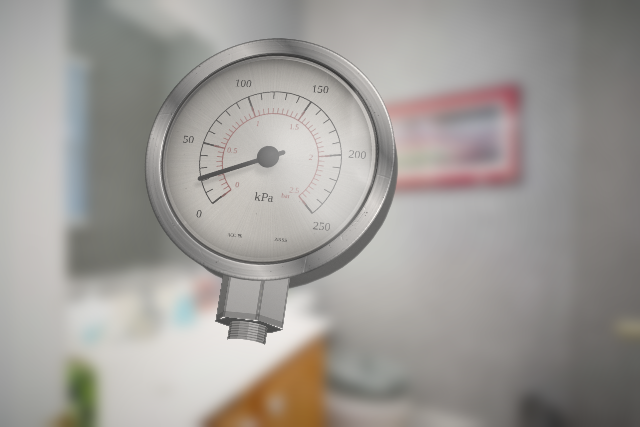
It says 20 kPa
